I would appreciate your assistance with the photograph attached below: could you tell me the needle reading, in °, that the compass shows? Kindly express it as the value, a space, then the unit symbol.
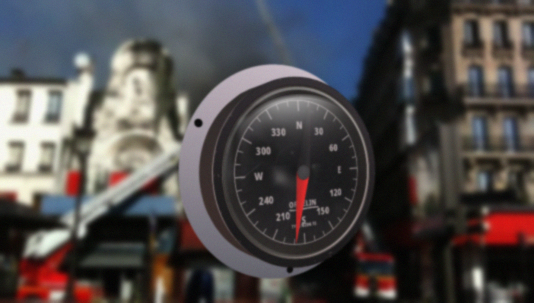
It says 190 °
